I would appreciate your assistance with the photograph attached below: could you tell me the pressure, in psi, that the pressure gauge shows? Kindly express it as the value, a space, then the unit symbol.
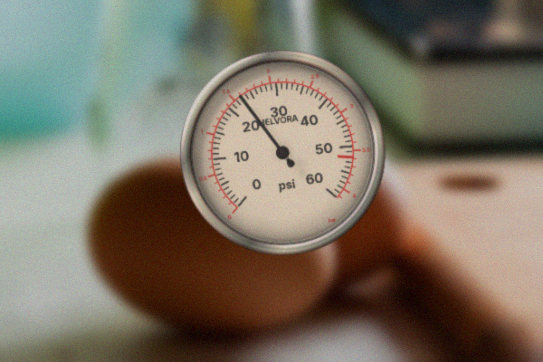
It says 23 psi
